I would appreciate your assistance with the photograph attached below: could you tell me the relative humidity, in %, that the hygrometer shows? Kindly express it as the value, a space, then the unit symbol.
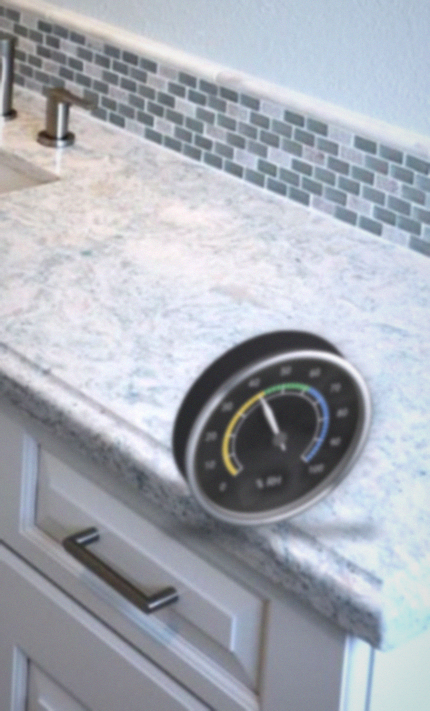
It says 40 %
